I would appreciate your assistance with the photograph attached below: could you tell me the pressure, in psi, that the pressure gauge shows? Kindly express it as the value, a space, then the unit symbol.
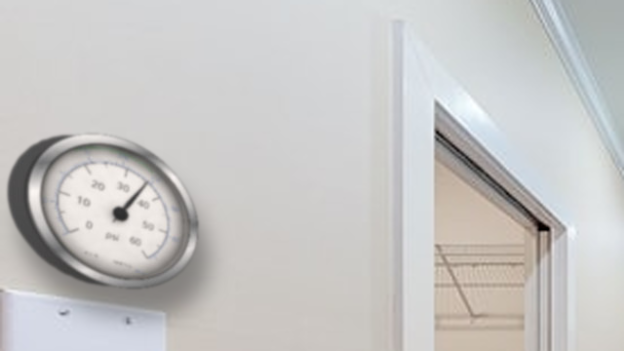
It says 35 psi
